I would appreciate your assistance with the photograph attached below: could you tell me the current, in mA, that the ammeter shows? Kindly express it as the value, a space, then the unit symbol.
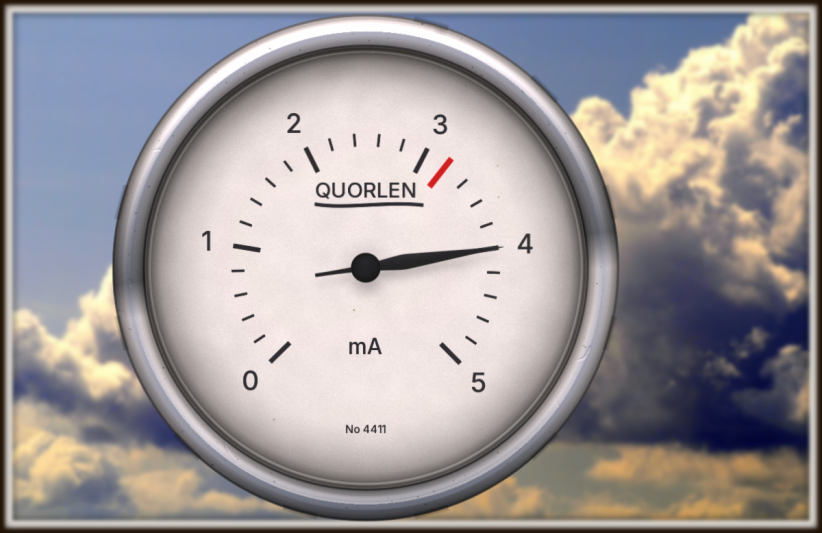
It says 4 mA
